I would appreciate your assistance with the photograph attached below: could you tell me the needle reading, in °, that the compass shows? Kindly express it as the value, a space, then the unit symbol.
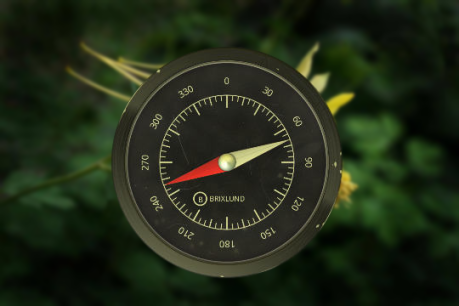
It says 250 °
